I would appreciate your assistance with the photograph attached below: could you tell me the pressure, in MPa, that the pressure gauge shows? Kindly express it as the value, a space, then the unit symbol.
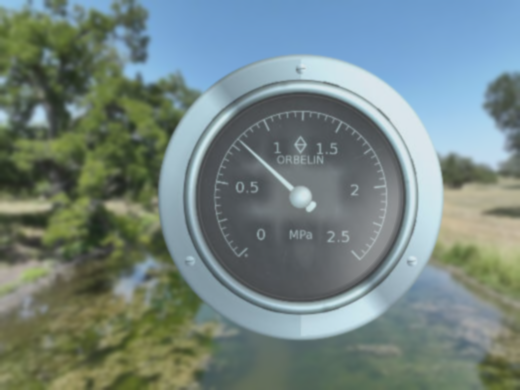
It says 0.8 MPa
